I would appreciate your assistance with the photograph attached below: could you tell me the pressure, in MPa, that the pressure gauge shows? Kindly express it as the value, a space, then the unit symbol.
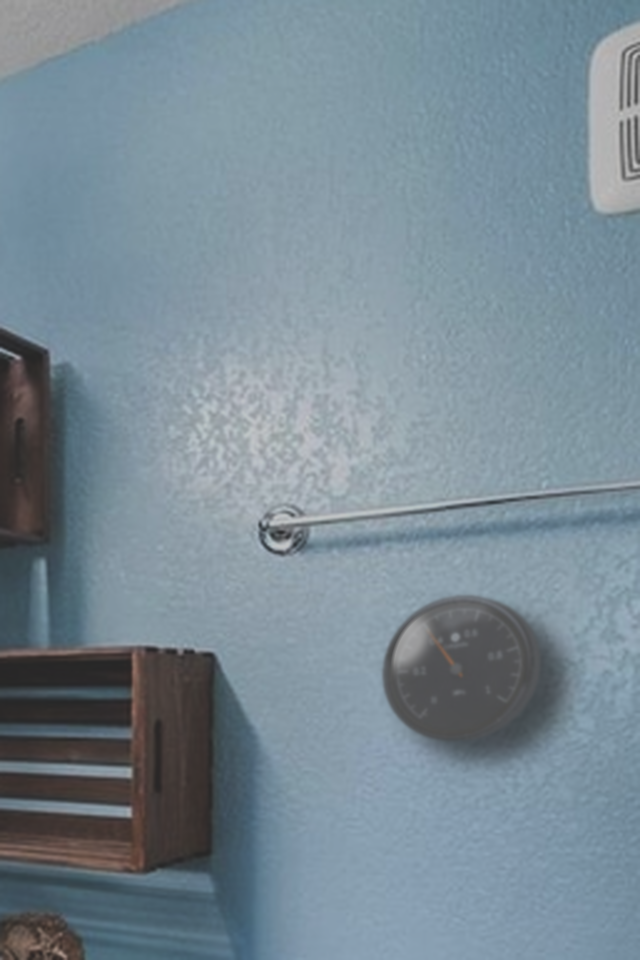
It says 0.4 MPa
